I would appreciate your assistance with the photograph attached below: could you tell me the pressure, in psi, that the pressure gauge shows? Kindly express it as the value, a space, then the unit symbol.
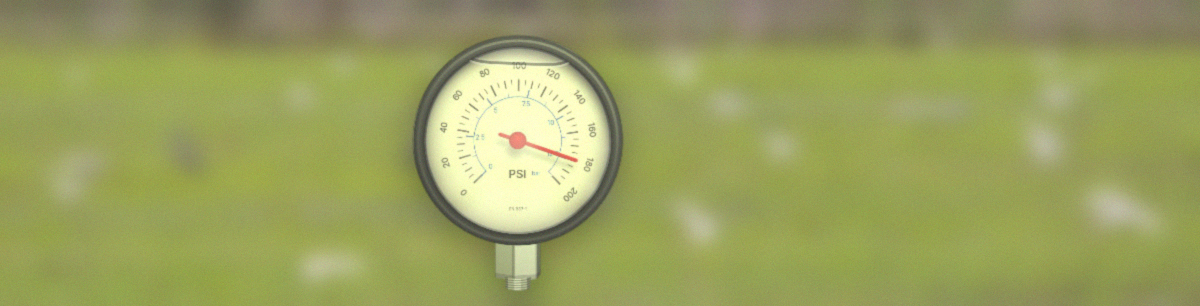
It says 180 psi
